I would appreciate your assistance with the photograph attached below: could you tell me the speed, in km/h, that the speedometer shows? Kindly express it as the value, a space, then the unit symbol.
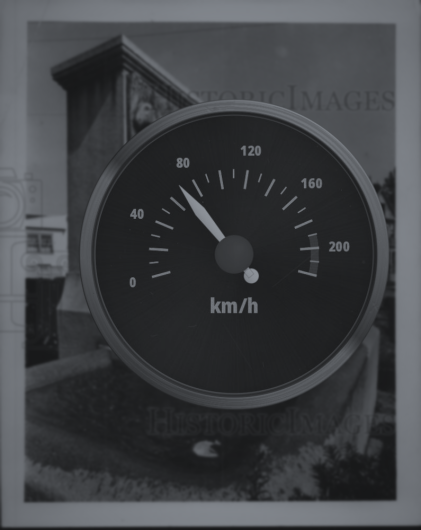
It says 70 km/h
